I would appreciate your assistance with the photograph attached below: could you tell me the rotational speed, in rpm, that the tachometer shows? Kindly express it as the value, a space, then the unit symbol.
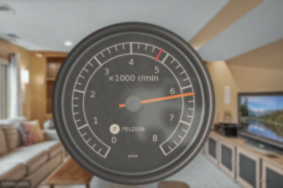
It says 6200 rpm
